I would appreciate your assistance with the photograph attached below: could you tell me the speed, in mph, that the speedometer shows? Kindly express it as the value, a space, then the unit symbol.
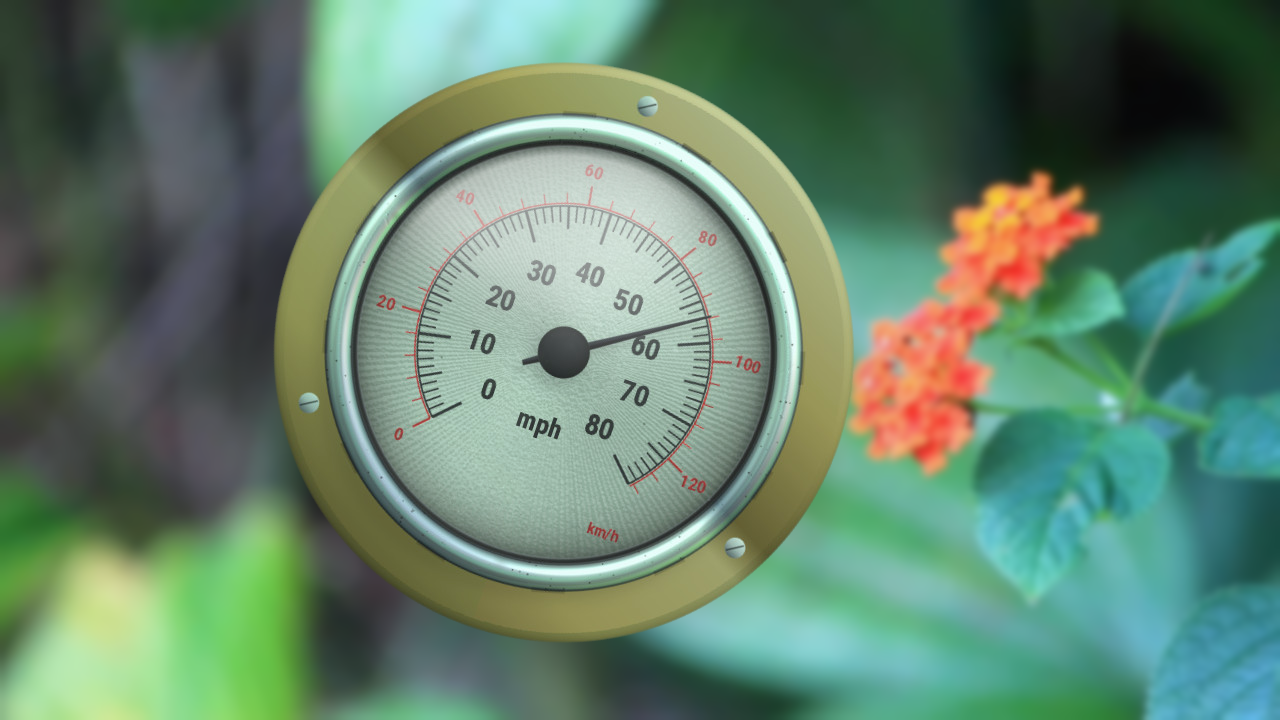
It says 57 mph
